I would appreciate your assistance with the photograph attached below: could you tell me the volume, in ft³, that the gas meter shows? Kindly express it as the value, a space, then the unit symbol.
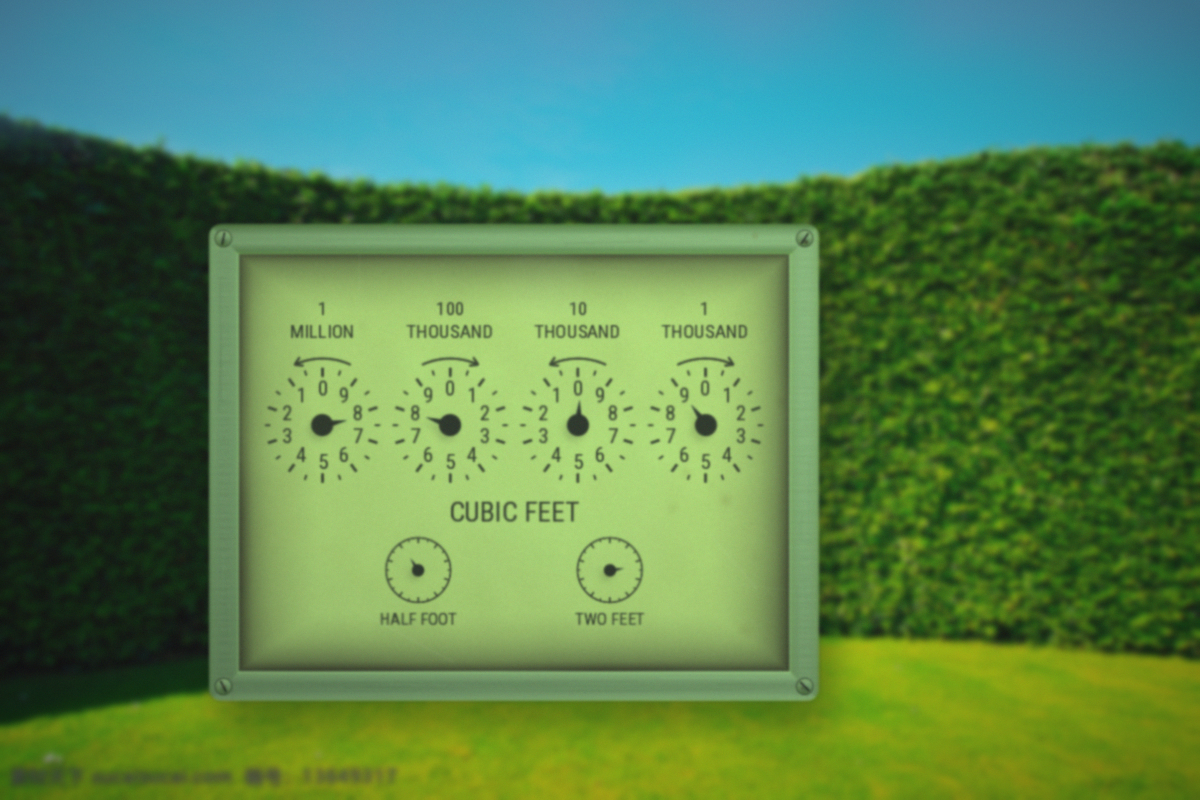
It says 779900 ft³
